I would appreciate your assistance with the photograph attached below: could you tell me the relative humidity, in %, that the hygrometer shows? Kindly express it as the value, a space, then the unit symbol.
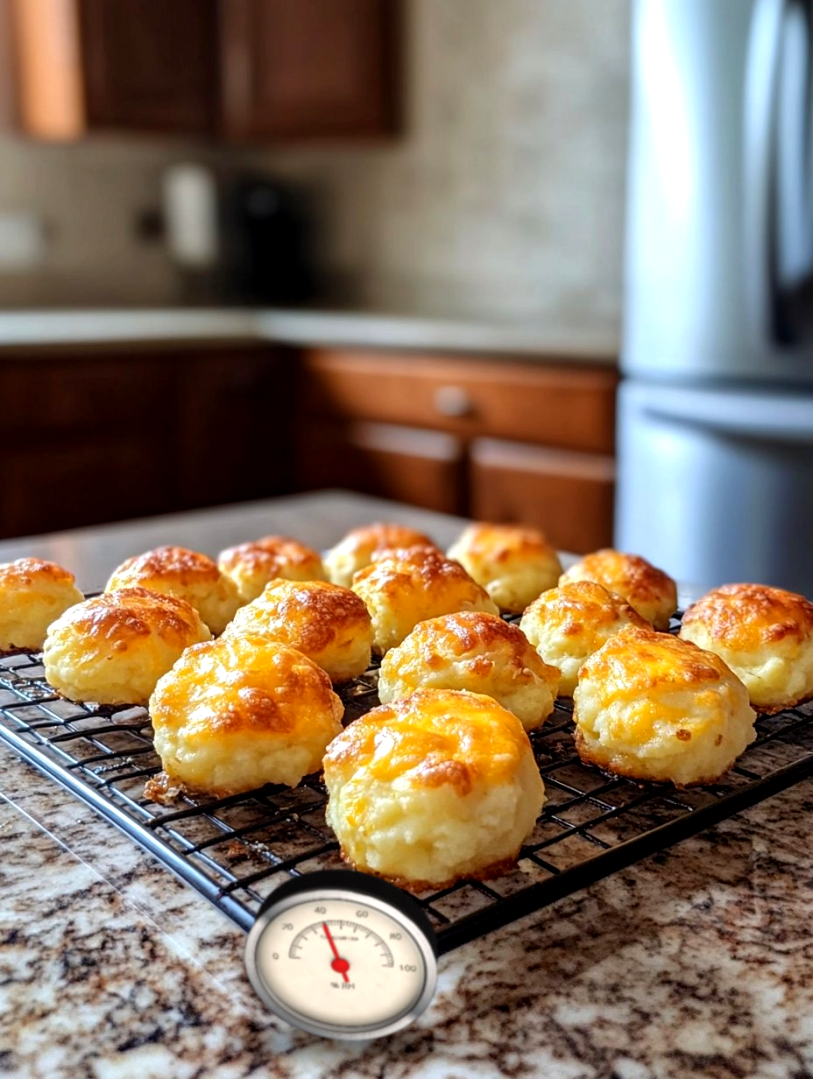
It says 40 %
